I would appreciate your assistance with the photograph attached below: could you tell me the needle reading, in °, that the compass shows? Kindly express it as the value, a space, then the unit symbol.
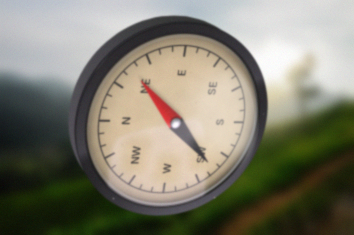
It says 45 °
